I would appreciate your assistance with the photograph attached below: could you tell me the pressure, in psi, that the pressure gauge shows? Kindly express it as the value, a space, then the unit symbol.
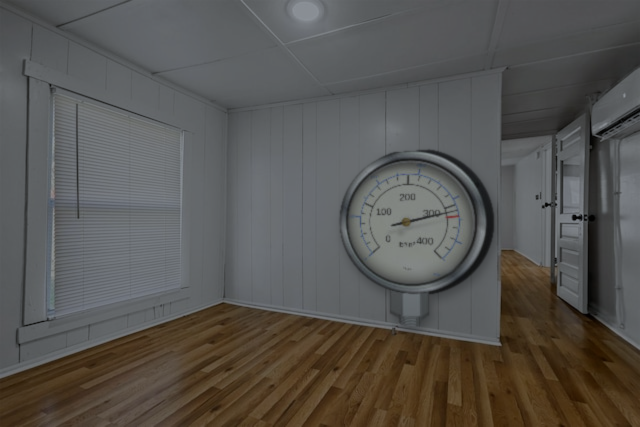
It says 310 psi
